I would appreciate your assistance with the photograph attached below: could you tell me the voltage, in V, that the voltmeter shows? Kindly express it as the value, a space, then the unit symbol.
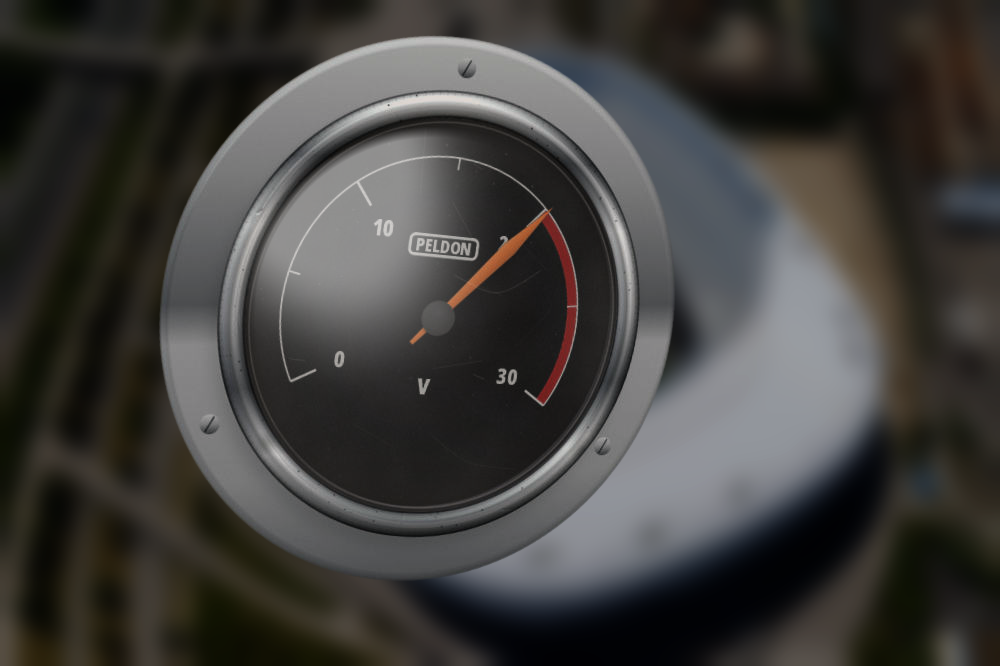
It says 20 V
